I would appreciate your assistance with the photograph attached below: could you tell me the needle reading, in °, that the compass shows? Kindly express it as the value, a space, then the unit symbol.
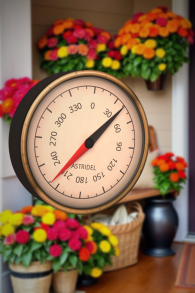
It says 220 °
